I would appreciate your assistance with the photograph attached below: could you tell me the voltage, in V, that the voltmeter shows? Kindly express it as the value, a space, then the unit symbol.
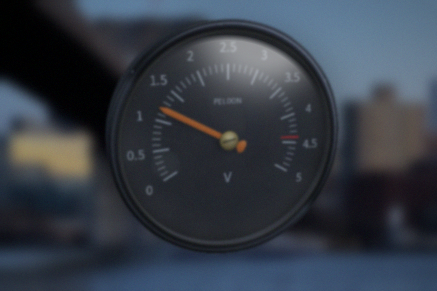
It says 1.2 V
